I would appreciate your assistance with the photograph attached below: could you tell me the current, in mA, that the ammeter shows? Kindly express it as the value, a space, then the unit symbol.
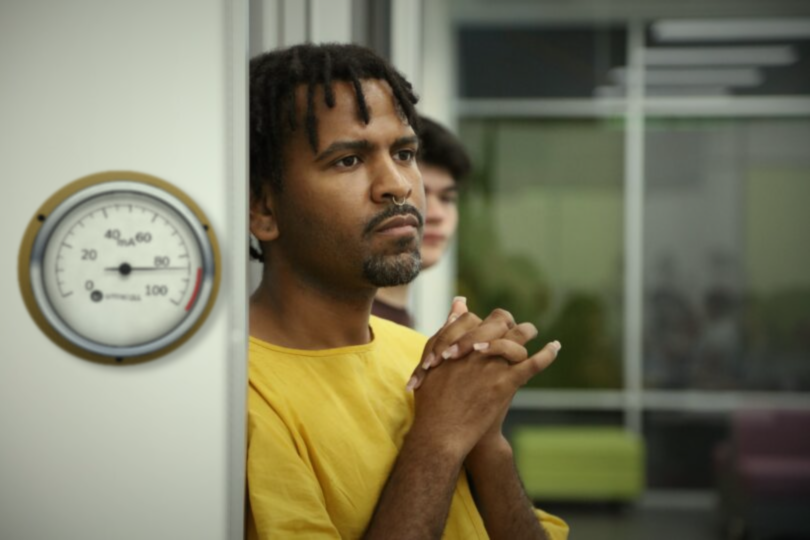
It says 85 mA
